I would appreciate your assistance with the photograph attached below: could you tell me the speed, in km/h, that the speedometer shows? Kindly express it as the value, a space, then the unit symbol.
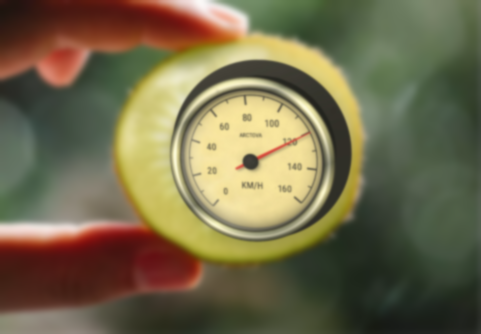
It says 120 km/h
